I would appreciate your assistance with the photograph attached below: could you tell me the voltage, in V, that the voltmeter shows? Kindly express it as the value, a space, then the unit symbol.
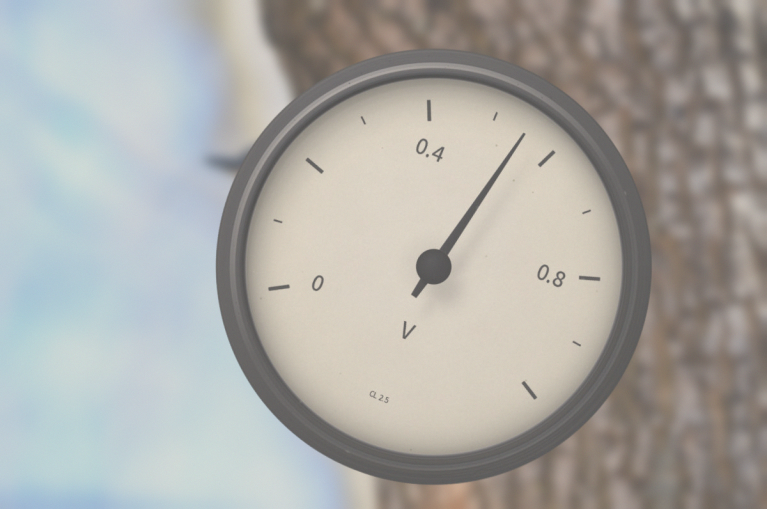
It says 0.55 V
